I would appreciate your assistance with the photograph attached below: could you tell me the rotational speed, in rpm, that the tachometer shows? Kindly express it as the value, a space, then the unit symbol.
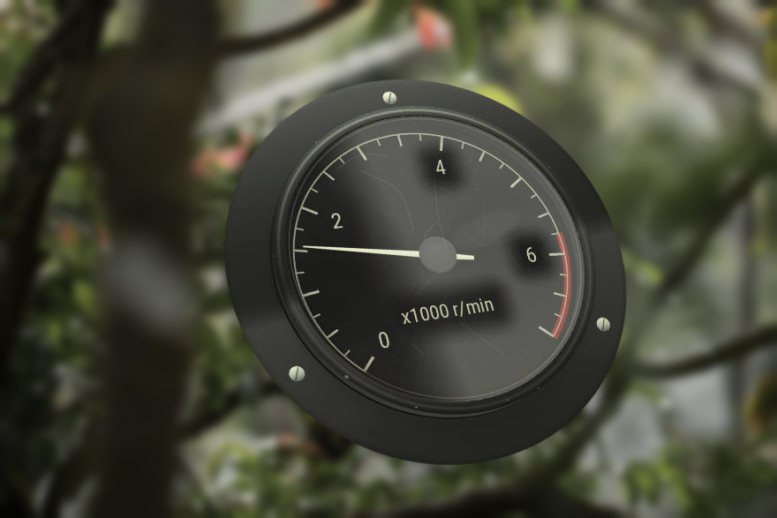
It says 1500 rpm
